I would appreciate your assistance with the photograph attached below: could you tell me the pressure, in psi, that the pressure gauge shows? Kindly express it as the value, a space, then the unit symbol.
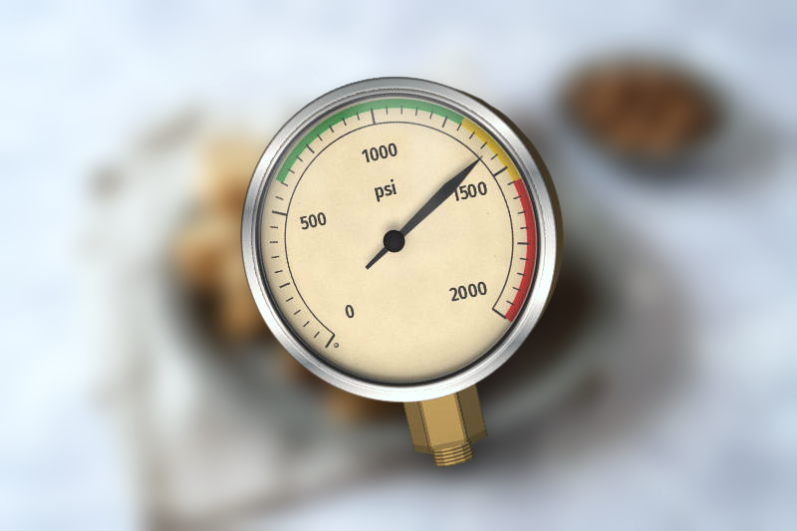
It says 1425 psi
